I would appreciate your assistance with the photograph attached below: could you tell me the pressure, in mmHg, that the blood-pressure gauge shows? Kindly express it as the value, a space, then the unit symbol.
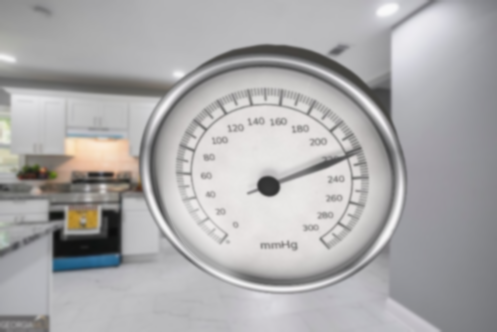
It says 220 mmHg
